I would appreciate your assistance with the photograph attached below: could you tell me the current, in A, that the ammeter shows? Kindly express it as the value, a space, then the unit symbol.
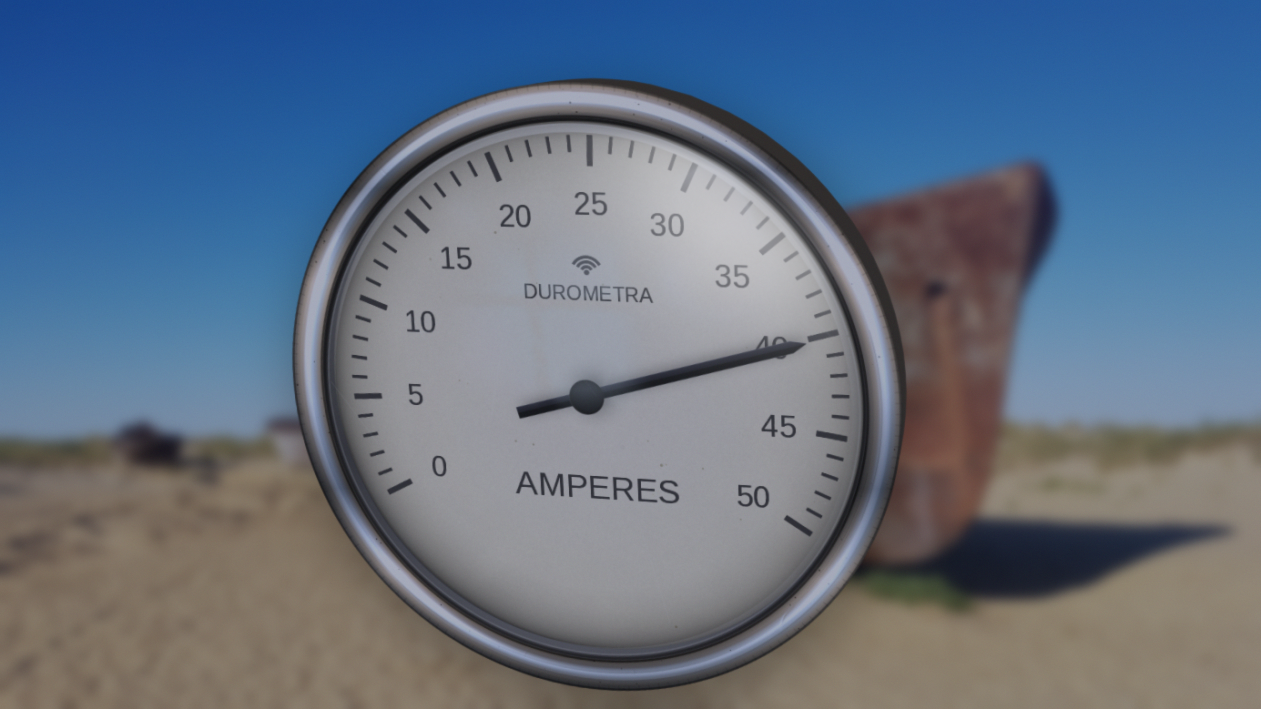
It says 40 A
